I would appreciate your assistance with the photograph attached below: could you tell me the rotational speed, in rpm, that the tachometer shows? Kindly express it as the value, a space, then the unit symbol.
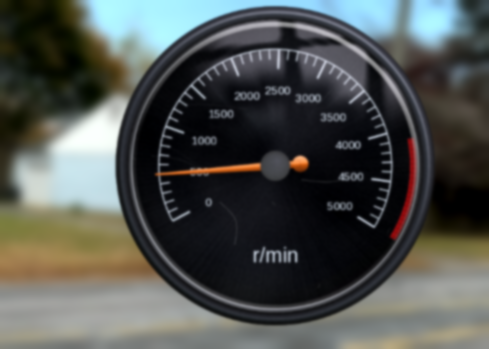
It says 500 rpm
